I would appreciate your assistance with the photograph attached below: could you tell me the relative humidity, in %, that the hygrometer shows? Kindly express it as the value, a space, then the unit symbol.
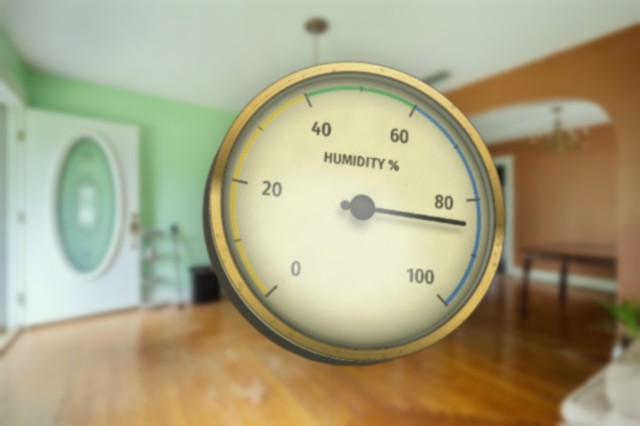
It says 85 %
